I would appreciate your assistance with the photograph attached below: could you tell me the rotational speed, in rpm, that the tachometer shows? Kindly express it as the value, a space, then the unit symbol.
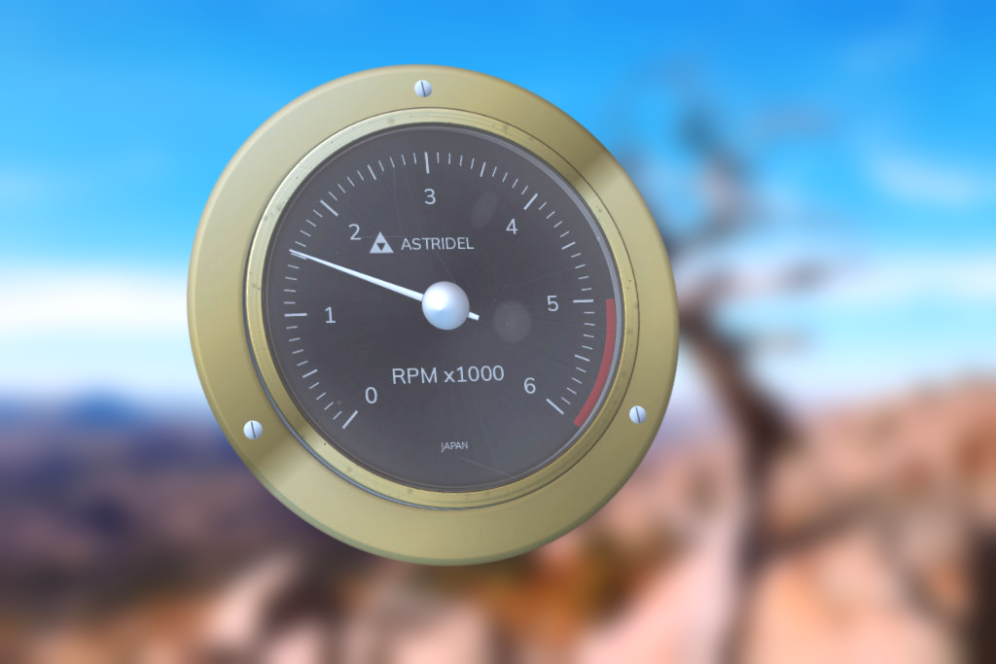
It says 1500 rpm
